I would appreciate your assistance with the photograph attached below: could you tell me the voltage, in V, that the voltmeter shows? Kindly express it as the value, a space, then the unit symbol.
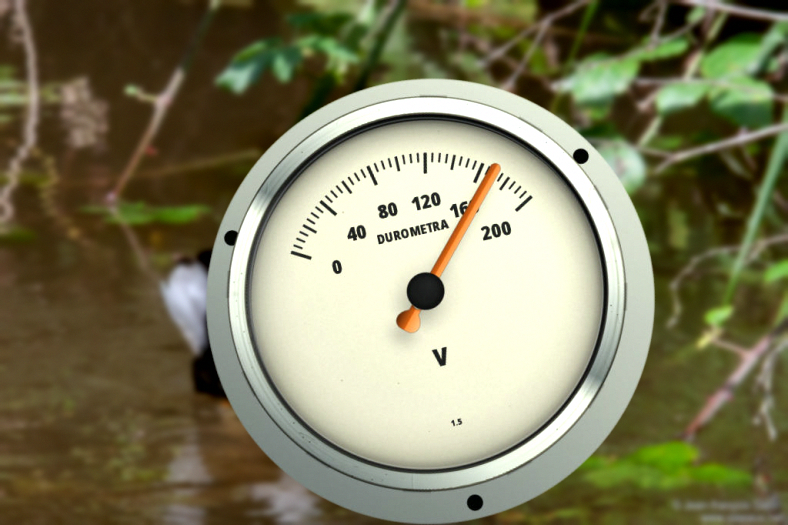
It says 170 V
